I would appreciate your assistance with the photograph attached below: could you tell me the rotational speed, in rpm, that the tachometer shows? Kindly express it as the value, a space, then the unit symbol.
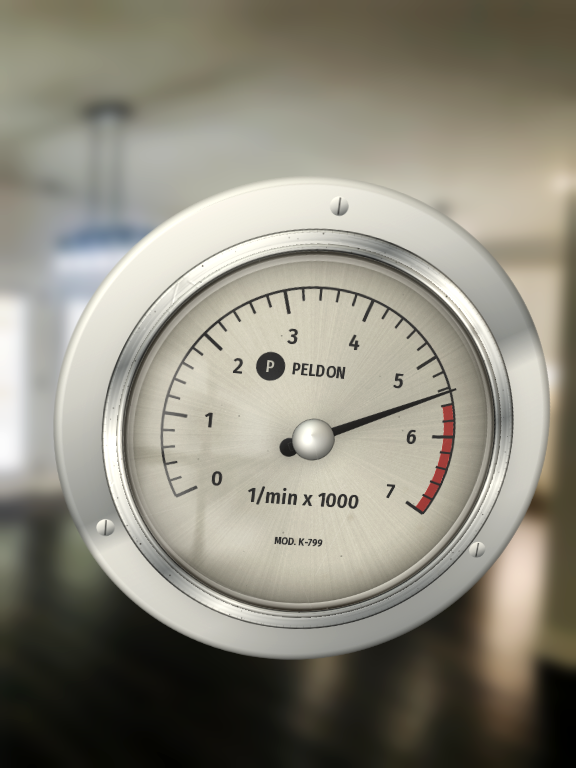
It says 5400 rpm
